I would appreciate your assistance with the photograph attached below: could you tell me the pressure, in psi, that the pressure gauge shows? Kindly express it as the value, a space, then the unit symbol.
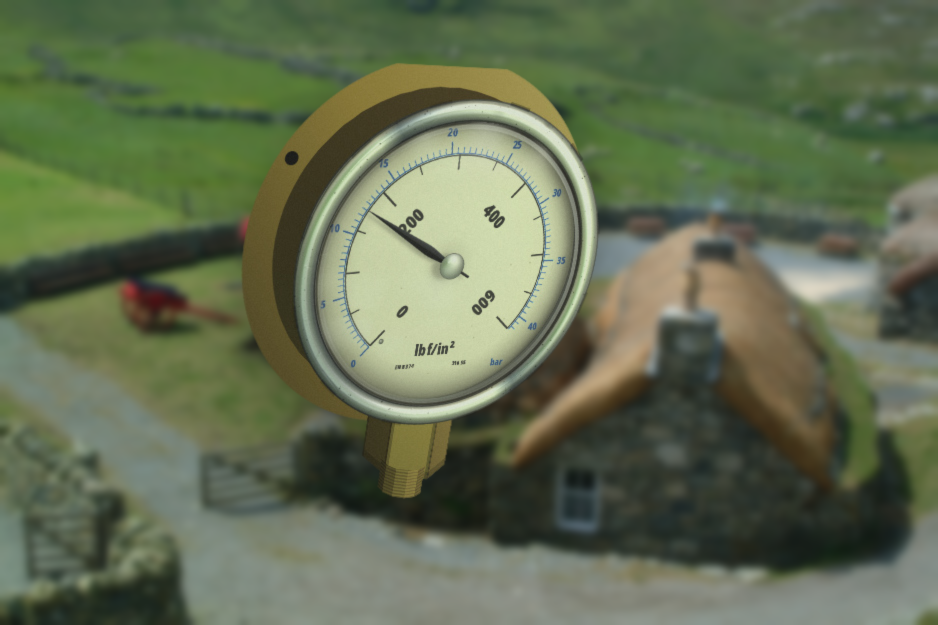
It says 175 psi
